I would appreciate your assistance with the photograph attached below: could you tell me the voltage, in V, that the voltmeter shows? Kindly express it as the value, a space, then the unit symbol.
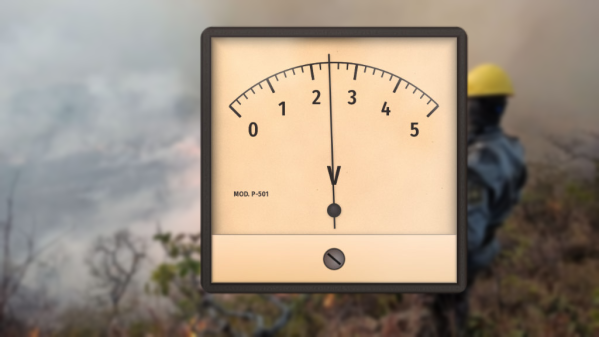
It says 2.4 V
